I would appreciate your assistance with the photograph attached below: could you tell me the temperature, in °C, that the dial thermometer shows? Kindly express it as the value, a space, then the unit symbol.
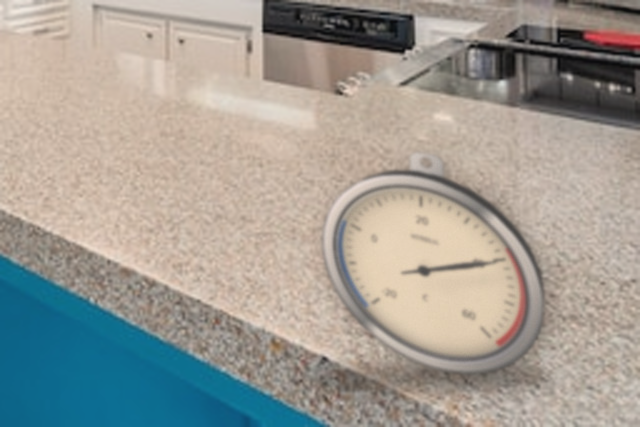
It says 40 °C
